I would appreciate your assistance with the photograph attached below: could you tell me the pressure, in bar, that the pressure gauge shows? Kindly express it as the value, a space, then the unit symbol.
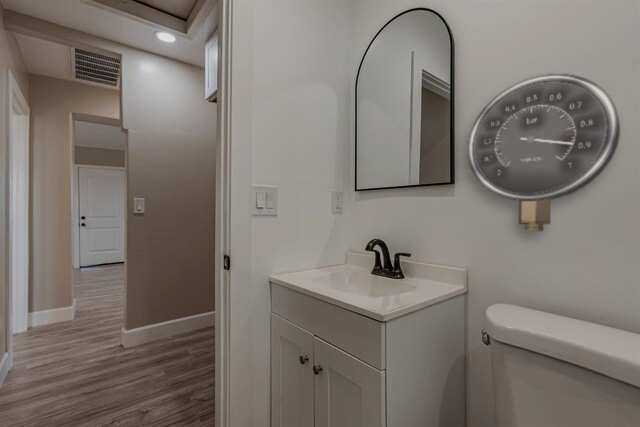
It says 0.9 bar
